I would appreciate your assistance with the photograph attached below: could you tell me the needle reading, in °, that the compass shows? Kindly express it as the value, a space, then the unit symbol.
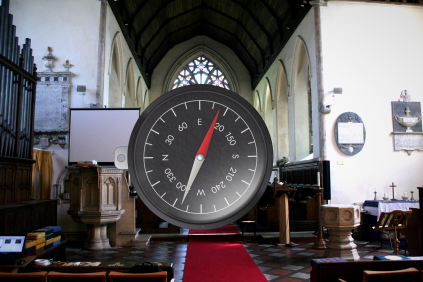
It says 112.5 °
